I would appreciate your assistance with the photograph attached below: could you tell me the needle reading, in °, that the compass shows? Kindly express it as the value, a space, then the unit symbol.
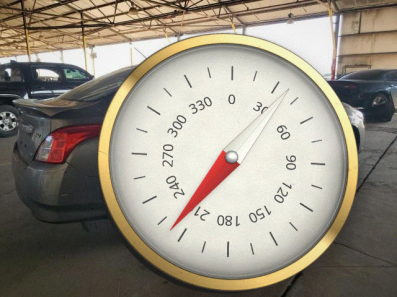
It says 217.5 °
